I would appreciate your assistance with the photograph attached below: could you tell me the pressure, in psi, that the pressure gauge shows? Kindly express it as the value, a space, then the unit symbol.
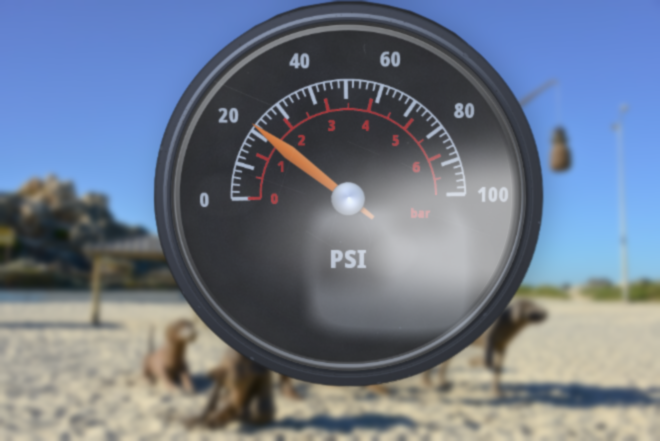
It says 22 psi
